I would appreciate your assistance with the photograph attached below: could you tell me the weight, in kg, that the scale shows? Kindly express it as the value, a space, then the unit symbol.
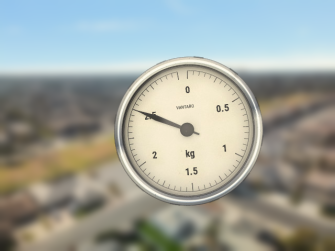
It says 2.5 kg
